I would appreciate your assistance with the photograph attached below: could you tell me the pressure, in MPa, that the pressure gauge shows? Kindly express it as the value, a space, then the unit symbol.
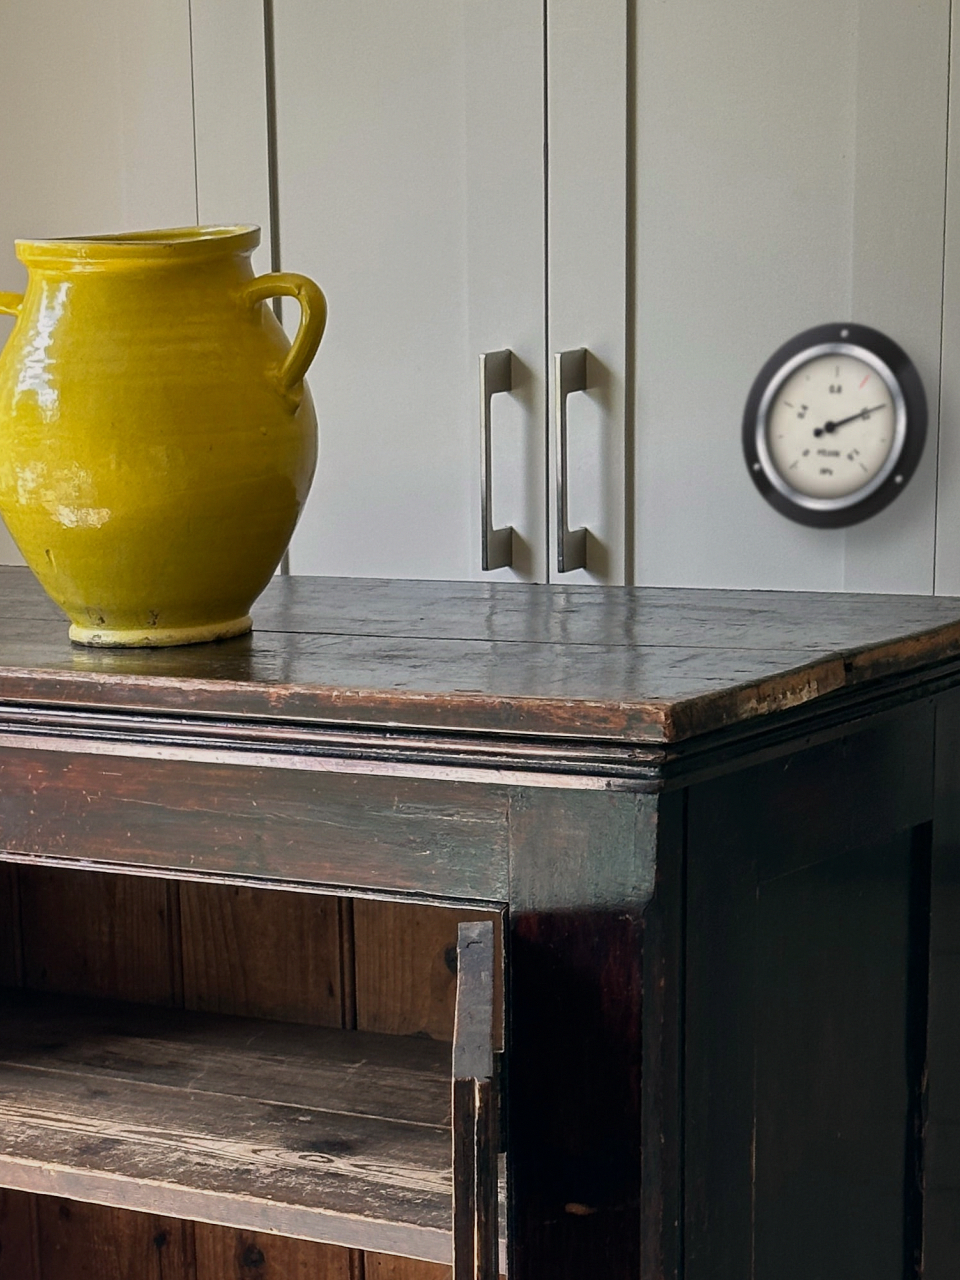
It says 1.2 MPa
